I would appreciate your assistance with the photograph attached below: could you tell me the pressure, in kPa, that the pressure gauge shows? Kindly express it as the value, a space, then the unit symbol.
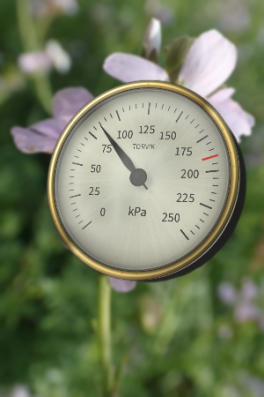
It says 85 kPa
